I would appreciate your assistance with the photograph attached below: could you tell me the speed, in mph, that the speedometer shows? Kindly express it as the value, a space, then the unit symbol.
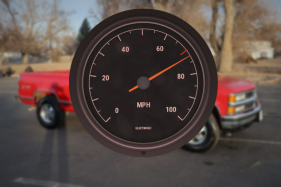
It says 72.5 mph
